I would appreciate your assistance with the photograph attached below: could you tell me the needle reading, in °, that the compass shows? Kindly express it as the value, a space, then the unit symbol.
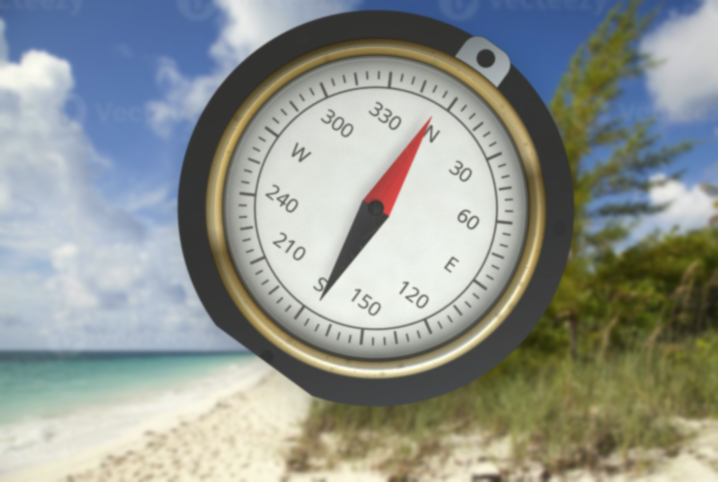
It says 355 °
